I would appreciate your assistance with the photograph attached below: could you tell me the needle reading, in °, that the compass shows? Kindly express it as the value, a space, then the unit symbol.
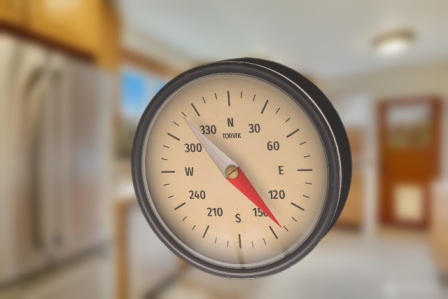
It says 140 °
